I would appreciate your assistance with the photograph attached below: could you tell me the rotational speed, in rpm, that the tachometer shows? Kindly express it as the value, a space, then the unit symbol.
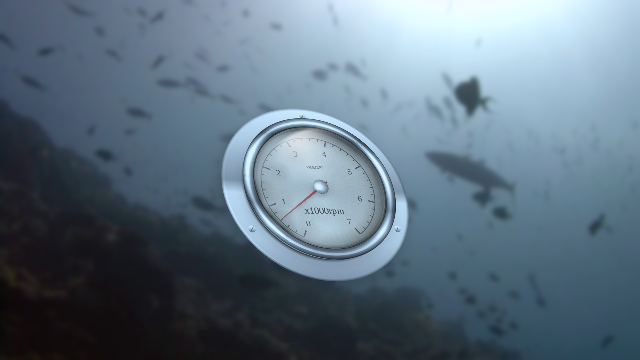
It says 600 rpm
